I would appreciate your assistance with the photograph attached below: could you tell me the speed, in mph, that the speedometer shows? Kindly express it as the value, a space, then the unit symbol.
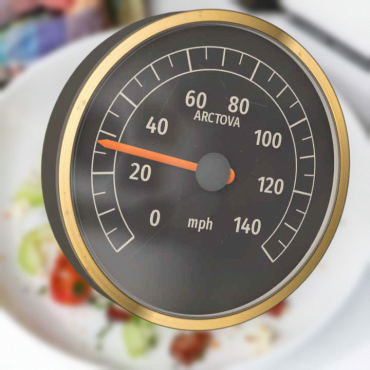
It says 27.5 mph
